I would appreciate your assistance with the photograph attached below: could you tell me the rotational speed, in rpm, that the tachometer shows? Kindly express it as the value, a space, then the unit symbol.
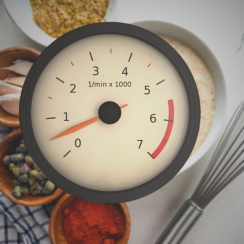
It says 500 rpm
